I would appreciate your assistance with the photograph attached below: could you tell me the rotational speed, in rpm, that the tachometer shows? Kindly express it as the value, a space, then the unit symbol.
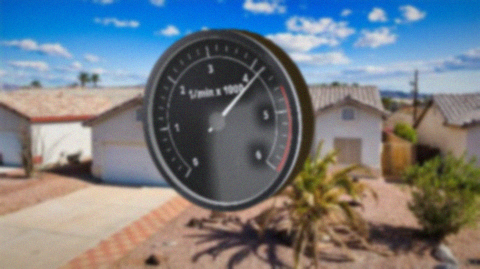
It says 4200 rpm
